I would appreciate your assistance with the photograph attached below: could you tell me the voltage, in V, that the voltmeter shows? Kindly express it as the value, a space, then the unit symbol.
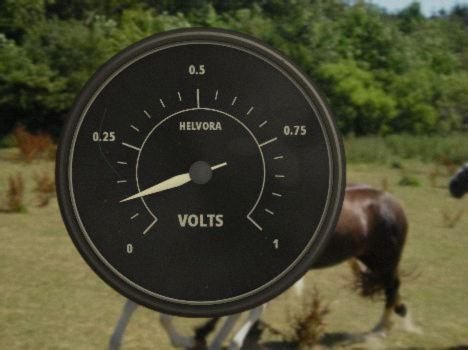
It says 0.1 V
